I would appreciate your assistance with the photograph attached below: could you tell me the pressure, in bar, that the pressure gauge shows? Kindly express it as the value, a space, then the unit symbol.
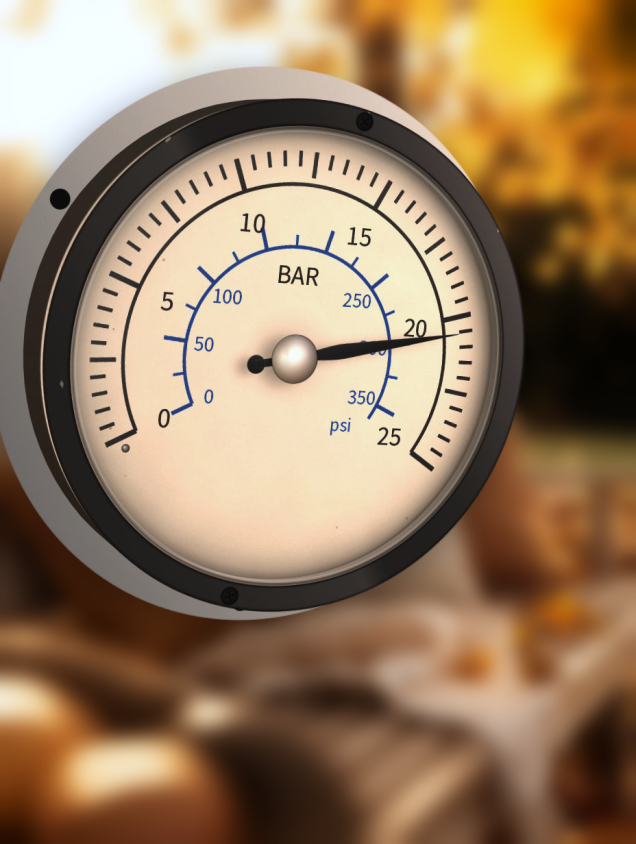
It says 20.5 bar
